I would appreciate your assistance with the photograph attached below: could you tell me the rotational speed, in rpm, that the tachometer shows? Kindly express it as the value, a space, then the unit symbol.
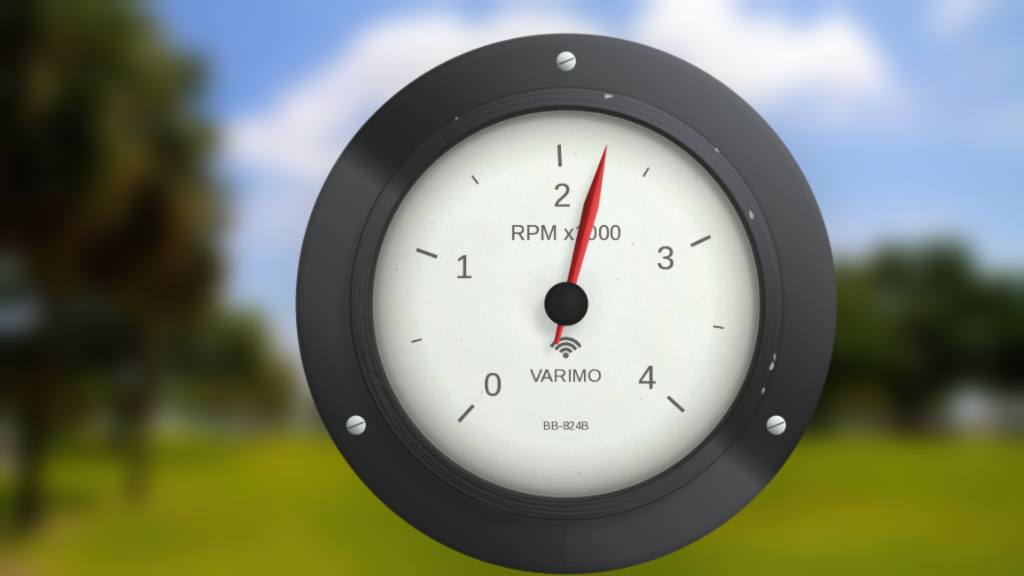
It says 2250 rpm
